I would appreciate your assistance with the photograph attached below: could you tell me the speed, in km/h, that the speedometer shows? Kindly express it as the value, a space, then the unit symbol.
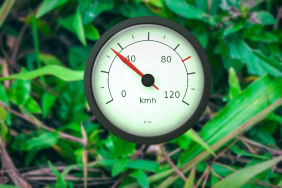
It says 35 km/h
